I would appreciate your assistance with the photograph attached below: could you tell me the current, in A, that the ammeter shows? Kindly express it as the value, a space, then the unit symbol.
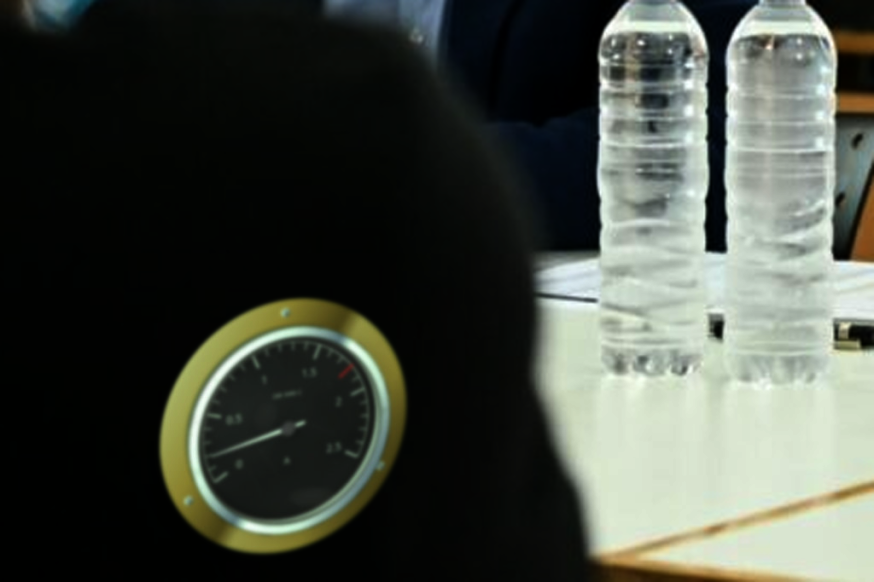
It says 0.2 A
